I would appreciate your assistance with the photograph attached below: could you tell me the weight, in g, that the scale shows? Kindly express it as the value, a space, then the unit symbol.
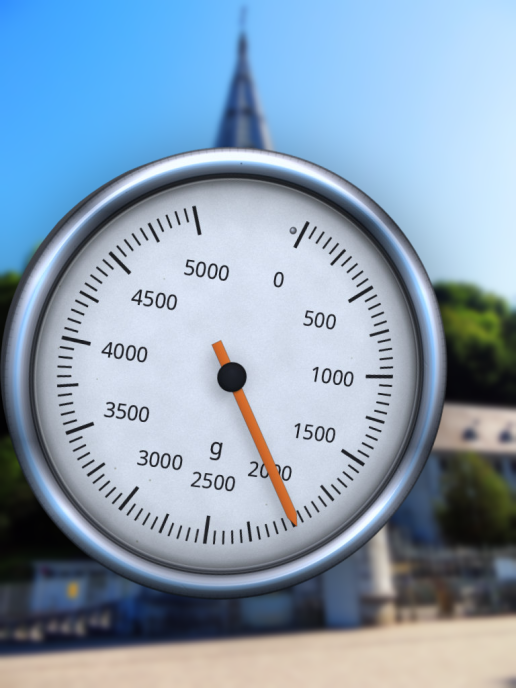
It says 2000 g
